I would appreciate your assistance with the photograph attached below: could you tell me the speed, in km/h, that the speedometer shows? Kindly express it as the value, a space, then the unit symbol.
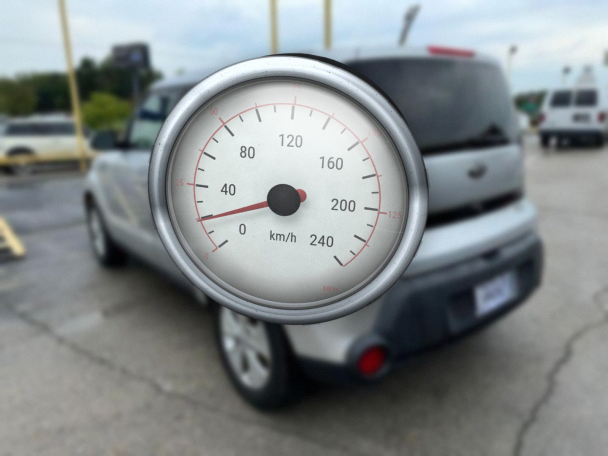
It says 20 km/h
